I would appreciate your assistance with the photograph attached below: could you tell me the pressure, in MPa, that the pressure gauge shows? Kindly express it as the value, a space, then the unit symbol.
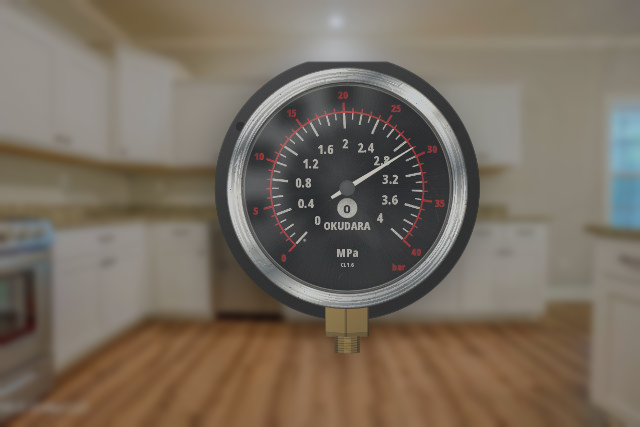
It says 2.9 MPa
